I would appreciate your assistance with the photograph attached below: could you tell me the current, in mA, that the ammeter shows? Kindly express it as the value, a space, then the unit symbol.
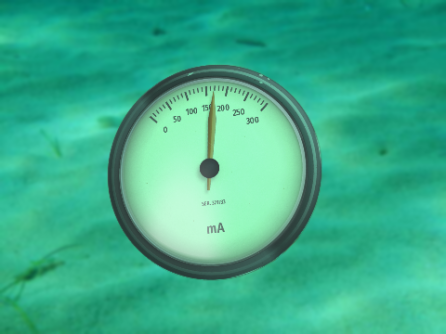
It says 170 mA
